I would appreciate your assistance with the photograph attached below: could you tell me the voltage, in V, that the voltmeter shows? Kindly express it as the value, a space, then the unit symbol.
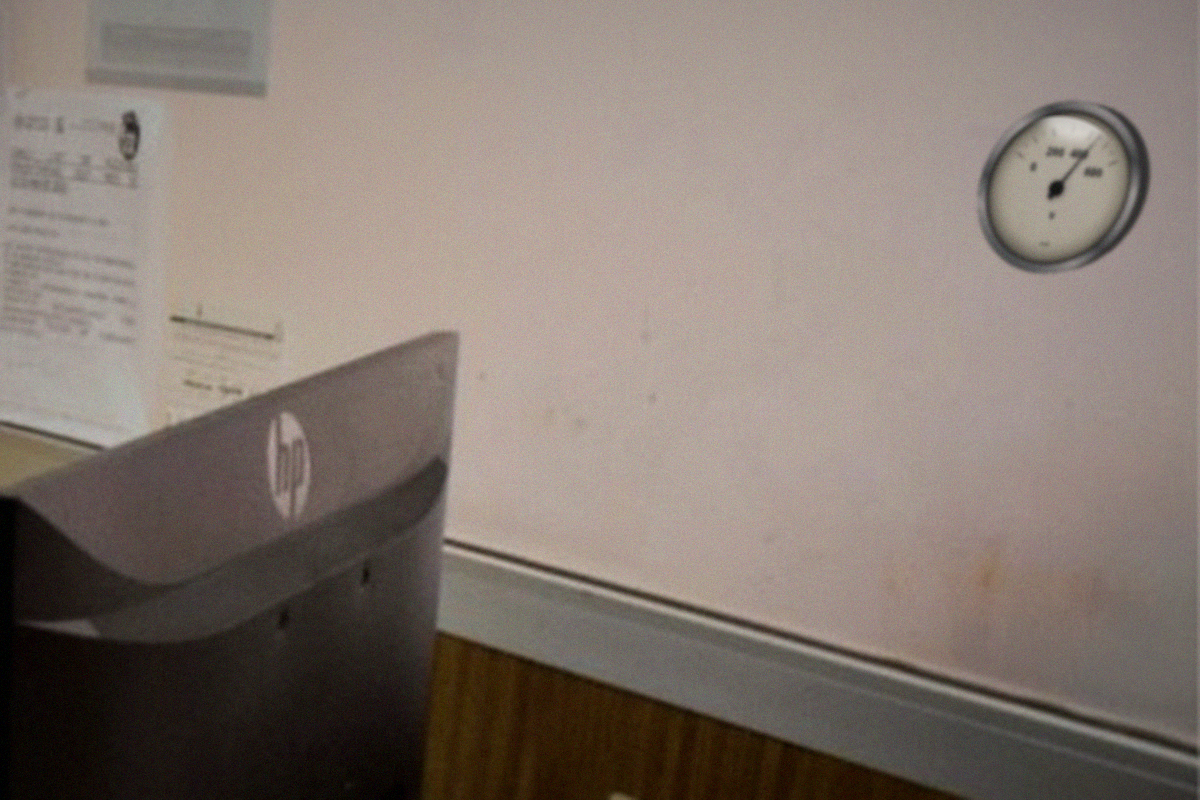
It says 450 V
